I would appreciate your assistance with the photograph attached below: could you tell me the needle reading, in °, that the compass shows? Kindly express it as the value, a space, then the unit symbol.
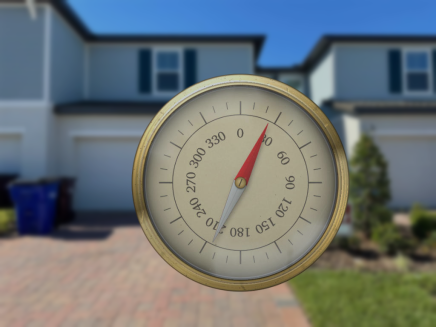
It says 25 °
